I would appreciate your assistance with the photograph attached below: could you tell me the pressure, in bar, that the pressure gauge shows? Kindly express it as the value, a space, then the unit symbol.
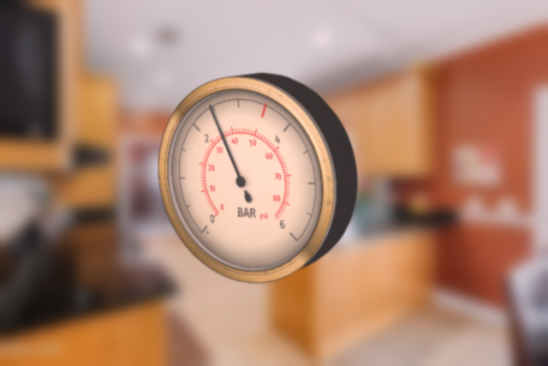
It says 2.5 bar
